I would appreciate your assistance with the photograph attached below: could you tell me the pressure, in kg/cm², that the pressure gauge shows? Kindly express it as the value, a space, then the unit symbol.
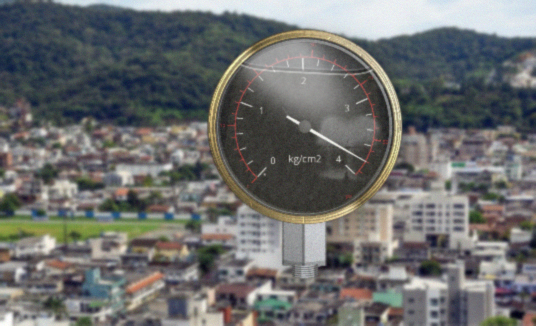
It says 3.8 kg/cm²
